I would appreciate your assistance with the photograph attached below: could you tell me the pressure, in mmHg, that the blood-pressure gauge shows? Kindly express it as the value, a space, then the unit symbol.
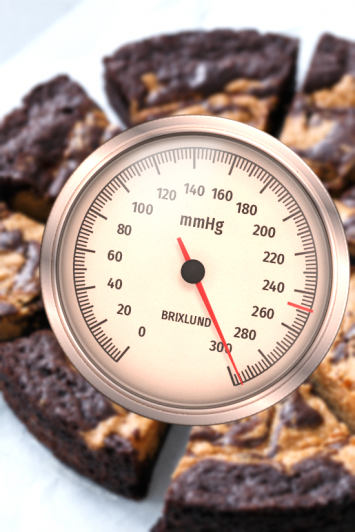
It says 296 mmHg
